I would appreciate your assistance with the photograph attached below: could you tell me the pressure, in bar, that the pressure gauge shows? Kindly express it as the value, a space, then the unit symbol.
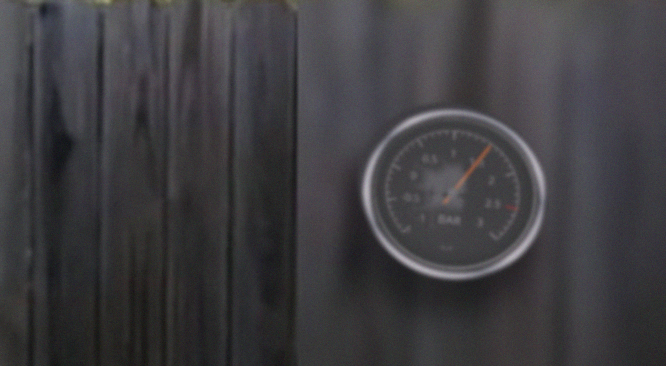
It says 1.5 bar
